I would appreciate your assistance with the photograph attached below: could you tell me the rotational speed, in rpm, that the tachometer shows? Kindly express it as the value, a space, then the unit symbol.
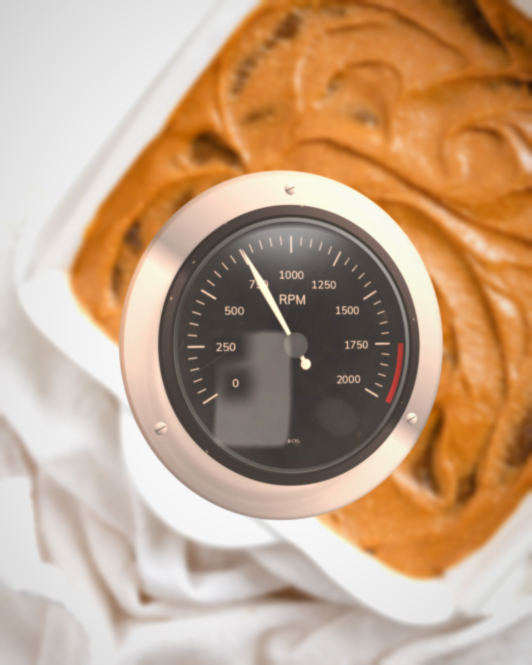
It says 750 rpm
